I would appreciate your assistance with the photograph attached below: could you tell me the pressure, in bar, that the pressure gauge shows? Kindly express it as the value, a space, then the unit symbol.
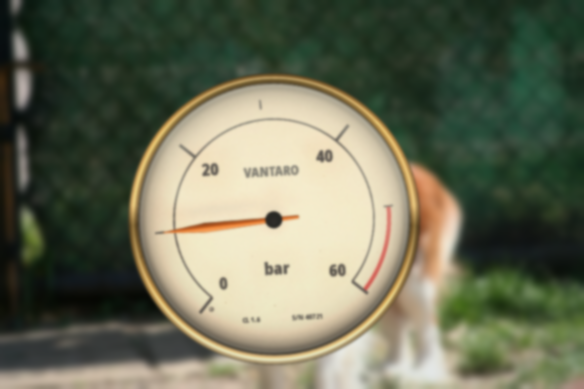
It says 10 bar
